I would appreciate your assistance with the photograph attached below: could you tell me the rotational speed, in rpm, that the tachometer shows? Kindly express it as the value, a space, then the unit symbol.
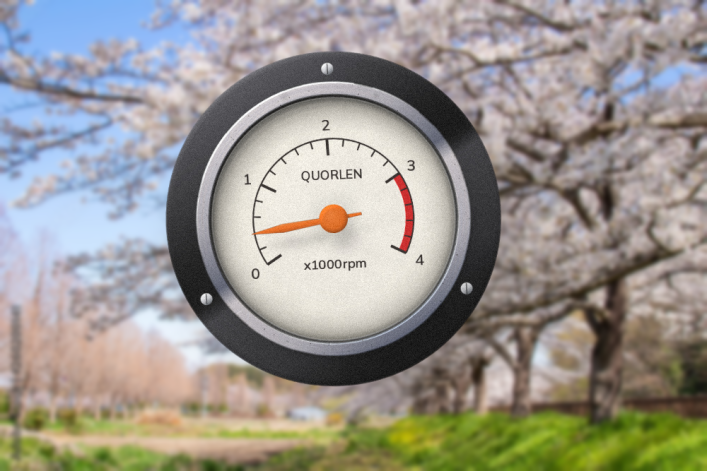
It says 400 rpm
